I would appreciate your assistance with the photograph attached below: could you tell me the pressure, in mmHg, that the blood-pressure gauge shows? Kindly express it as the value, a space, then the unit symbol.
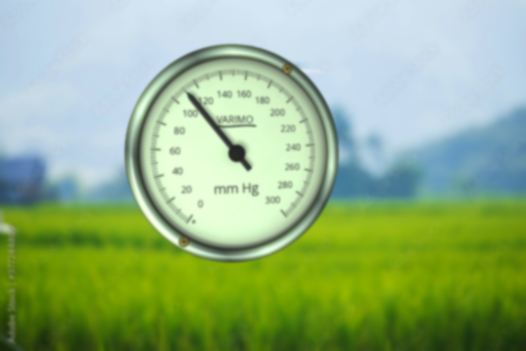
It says 110 mmHg
